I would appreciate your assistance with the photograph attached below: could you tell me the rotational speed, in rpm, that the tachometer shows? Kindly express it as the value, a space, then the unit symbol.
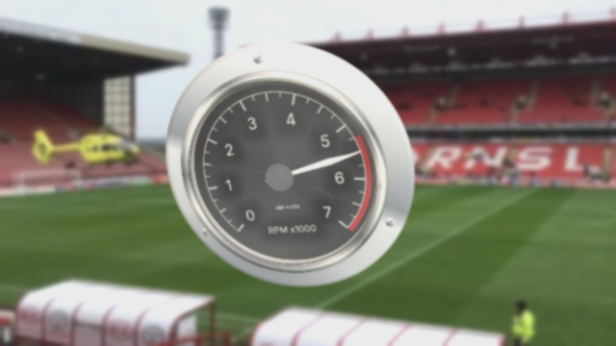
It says 5500 rpm
